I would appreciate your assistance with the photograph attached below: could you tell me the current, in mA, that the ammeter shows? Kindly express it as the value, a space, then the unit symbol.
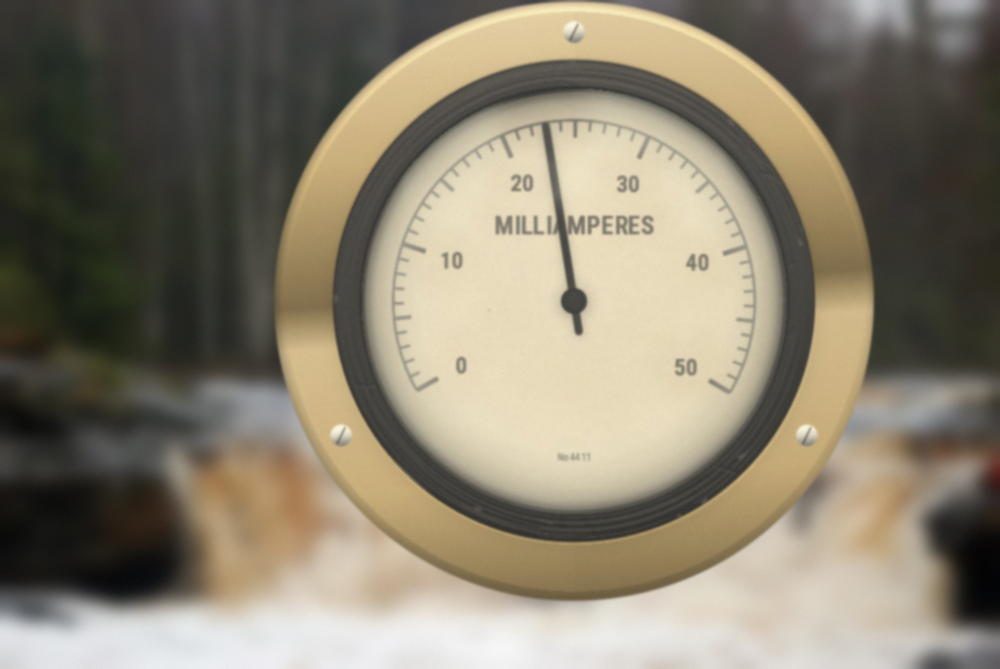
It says 23 mA
